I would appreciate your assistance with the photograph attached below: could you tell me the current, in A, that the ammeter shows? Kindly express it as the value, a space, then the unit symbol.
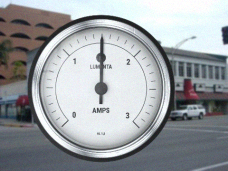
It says 1.5 A
